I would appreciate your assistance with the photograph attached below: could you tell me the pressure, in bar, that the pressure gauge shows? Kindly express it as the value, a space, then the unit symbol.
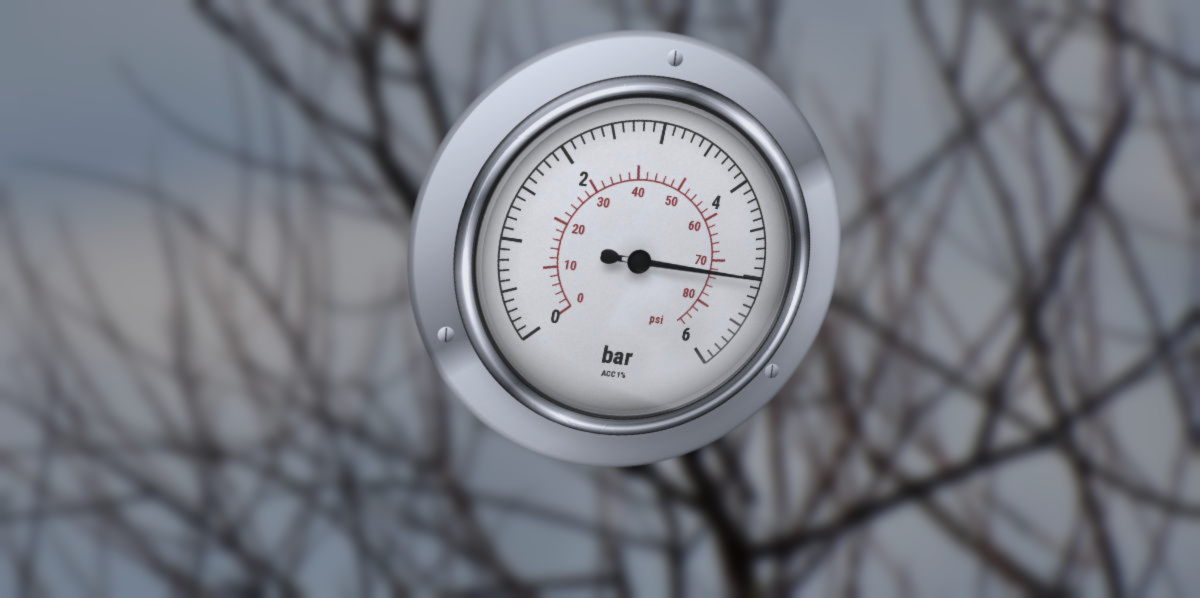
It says 5 bar
